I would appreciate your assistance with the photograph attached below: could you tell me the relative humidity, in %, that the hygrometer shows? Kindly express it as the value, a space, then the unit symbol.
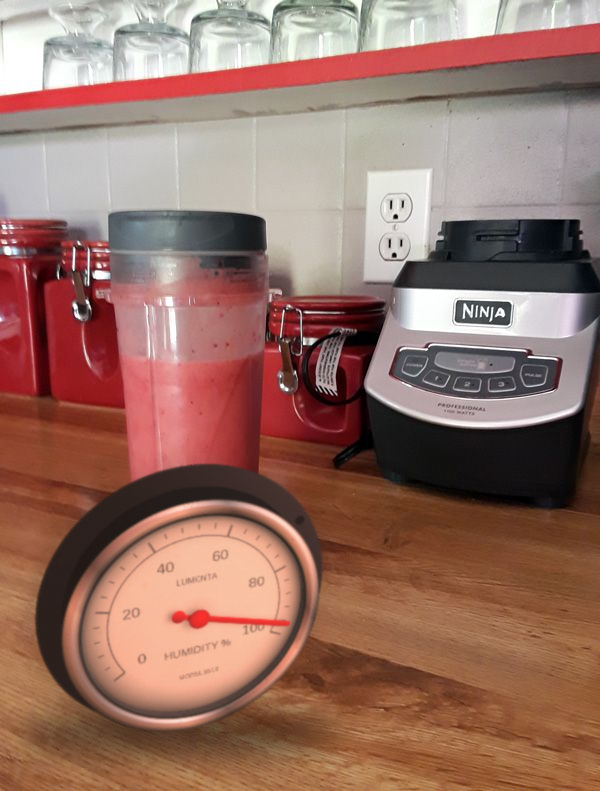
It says 96 %
